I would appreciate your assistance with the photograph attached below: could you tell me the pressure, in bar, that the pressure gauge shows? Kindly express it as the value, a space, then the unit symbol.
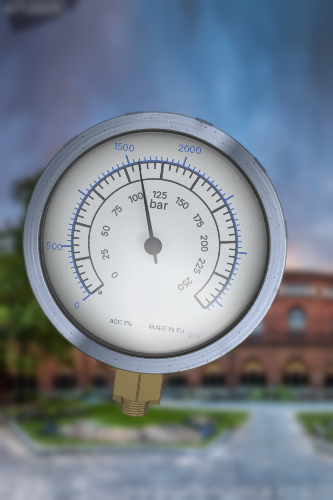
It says 110 bar
